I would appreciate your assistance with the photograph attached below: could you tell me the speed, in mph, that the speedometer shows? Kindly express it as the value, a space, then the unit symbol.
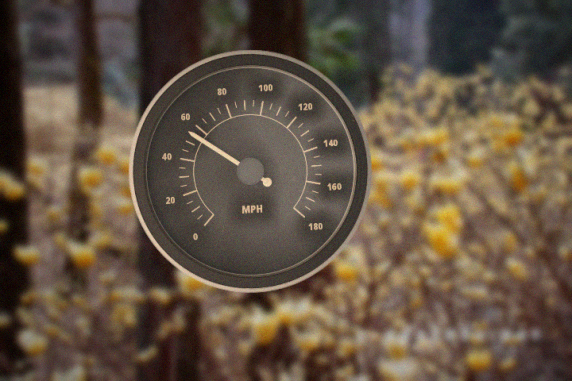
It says 55 mph
